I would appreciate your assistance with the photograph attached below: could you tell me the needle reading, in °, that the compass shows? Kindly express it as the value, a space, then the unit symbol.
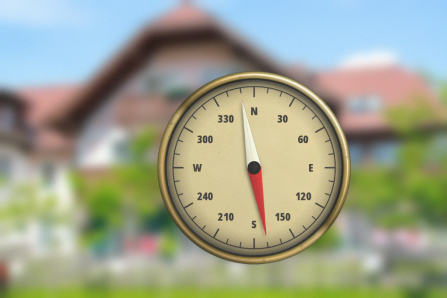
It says 170 °
